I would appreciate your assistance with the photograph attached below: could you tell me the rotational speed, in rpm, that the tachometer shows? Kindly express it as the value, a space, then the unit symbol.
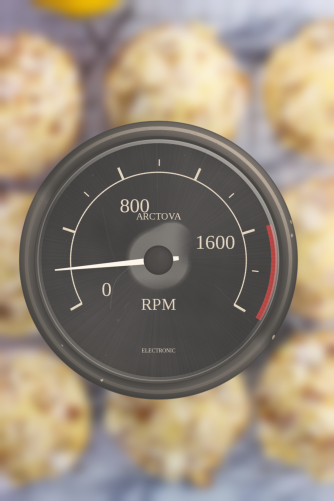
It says 200 rpm
